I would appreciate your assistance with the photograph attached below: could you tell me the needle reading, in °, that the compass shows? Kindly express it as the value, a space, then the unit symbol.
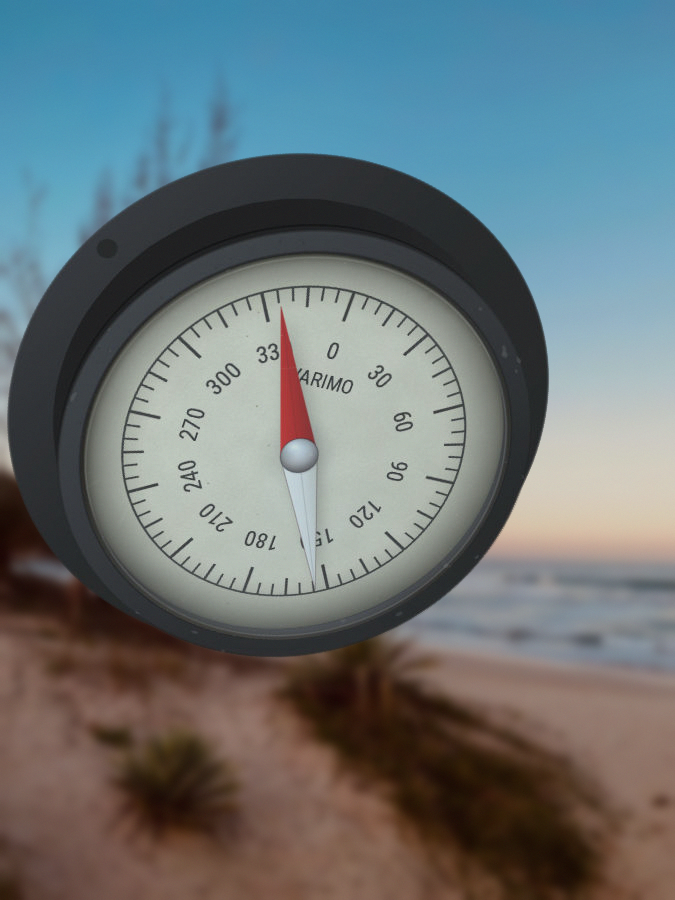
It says 335 °
